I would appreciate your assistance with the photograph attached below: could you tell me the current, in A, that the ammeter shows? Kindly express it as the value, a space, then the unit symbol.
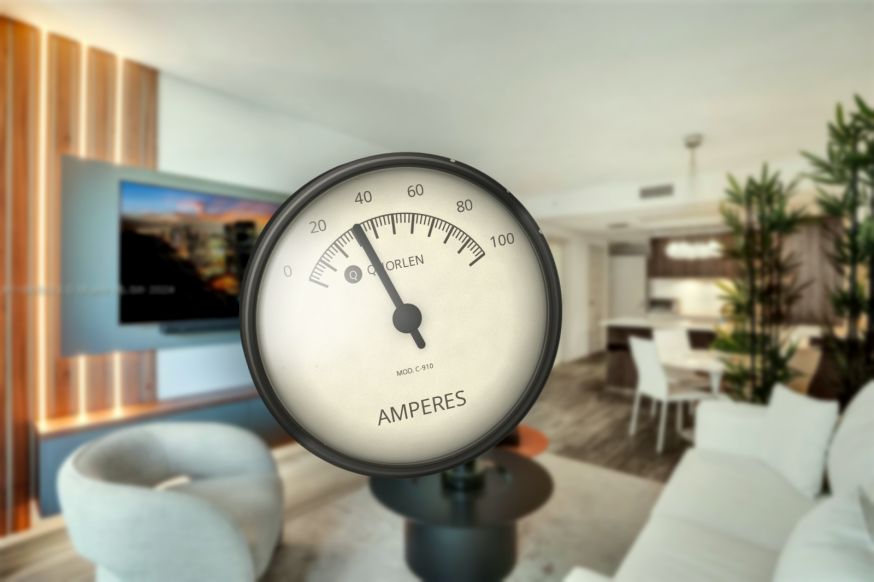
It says 32 A
